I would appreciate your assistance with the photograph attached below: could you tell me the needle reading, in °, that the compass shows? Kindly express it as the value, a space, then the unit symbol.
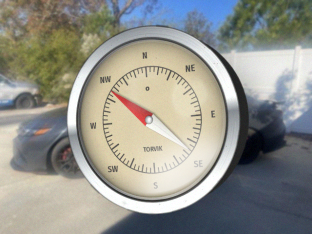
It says 310 °
